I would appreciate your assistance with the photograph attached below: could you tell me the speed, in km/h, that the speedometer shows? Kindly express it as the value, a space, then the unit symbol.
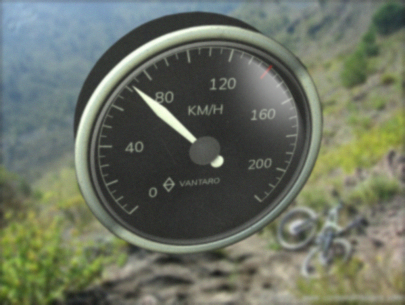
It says 72.5 km/h
